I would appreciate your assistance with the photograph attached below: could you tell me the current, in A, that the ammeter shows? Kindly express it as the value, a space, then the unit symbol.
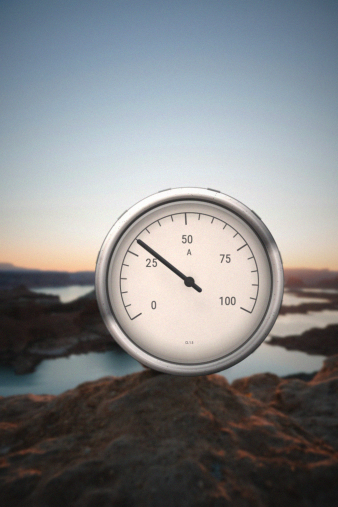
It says 30 A
